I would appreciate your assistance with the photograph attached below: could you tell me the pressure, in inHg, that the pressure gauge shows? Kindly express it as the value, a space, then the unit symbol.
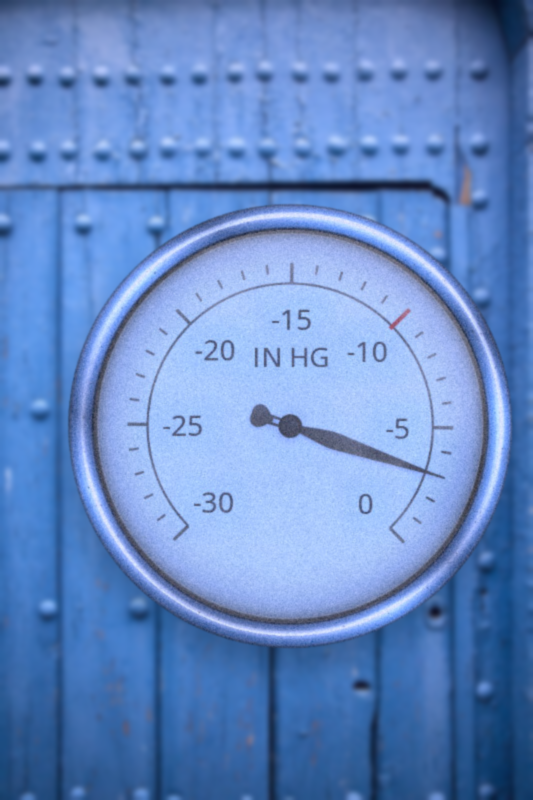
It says -3 inHg
